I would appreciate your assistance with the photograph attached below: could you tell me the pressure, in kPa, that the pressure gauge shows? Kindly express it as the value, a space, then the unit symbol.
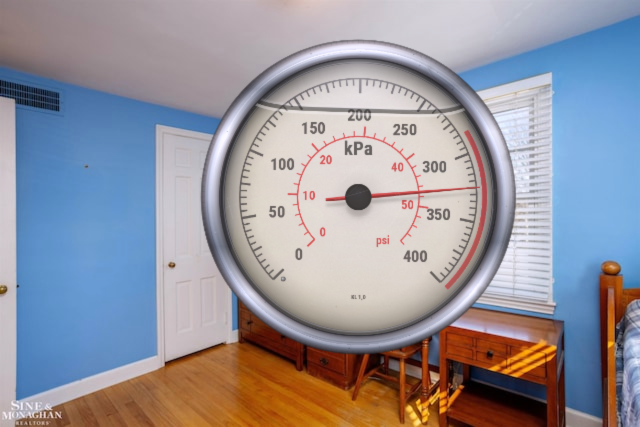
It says 325 kPa
